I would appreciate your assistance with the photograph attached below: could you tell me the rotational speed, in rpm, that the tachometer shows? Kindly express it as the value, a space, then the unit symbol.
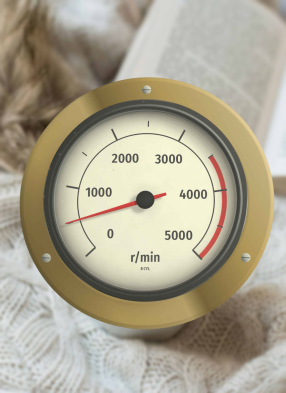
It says 500 rpm
